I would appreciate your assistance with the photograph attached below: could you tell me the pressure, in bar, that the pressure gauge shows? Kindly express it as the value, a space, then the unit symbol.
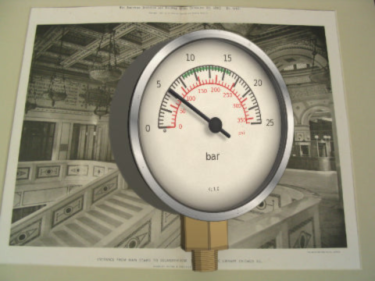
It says 5 bar
